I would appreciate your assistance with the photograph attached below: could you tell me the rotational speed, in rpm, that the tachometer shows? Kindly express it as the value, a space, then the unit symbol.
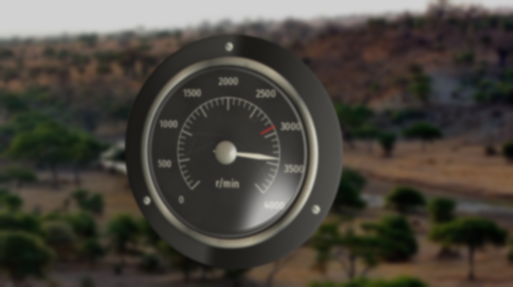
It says 3400 rpm
